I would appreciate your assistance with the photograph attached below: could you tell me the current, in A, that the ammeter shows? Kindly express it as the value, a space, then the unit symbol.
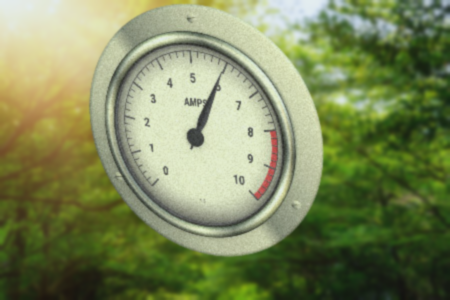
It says 6 A
